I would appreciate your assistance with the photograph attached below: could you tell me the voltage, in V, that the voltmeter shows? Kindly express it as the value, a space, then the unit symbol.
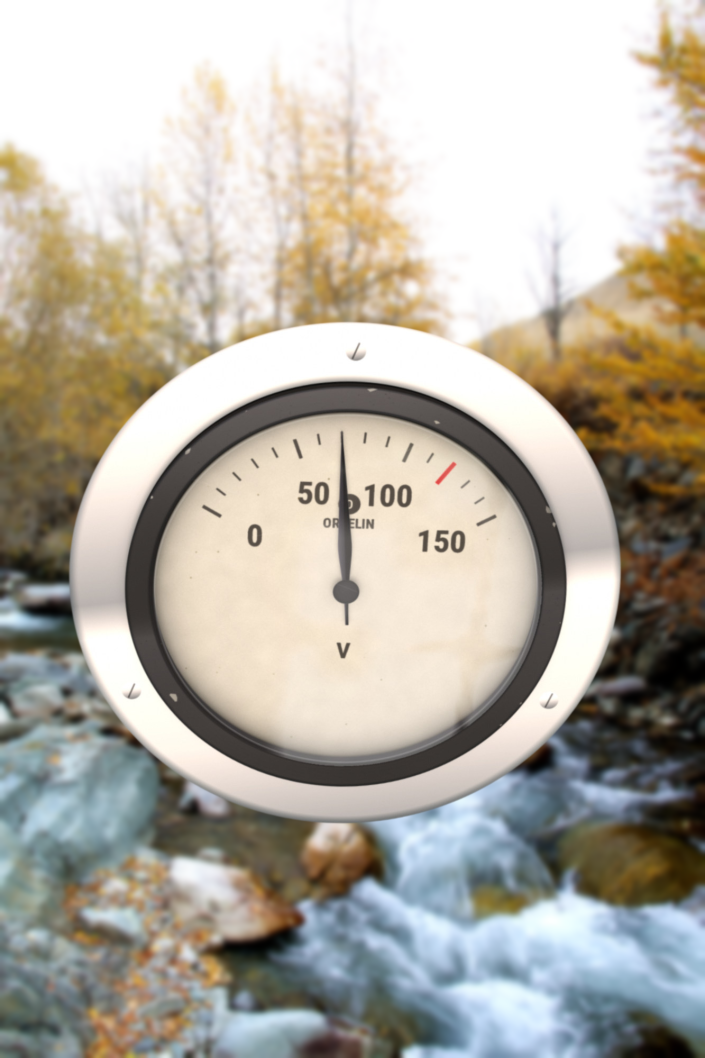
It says 70 V
